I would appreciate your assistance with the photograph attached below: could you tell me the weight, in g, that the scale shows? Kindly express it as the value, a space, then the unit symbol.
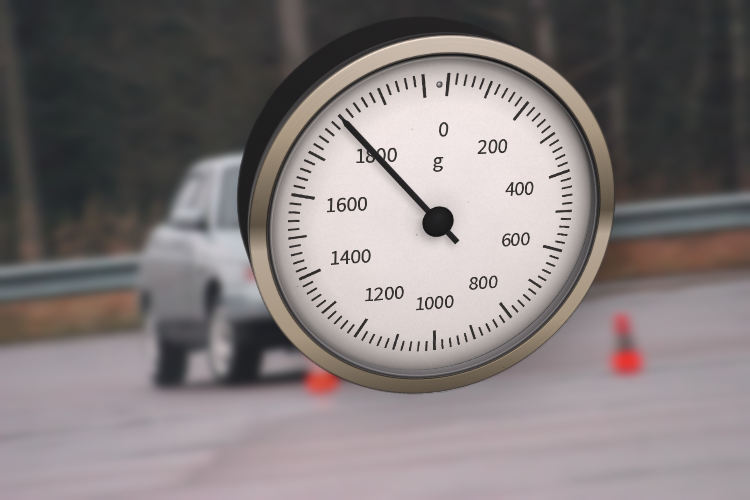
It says 1800 g
